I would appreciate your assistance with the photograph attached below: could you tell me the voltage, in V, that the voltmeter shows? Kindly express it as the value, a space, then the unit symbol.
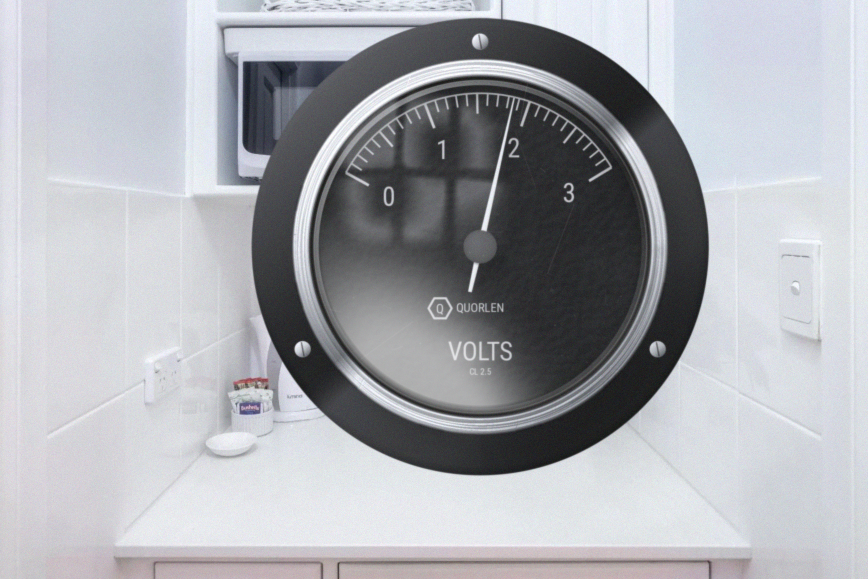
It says 1.85 V
